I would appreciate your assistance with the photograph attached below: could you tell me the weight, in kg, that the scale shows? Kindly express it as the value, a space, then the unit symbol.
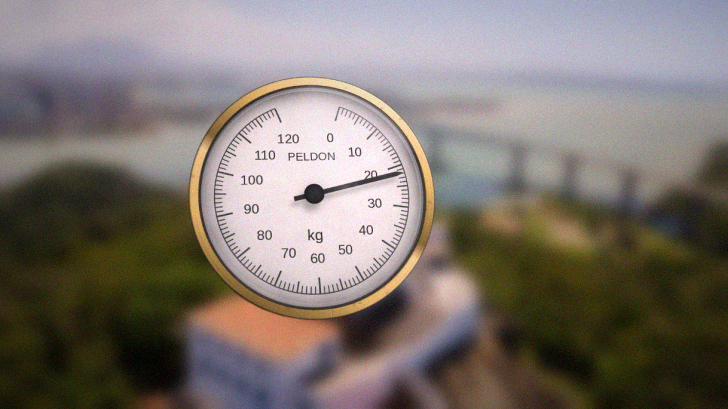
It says 22 kg
